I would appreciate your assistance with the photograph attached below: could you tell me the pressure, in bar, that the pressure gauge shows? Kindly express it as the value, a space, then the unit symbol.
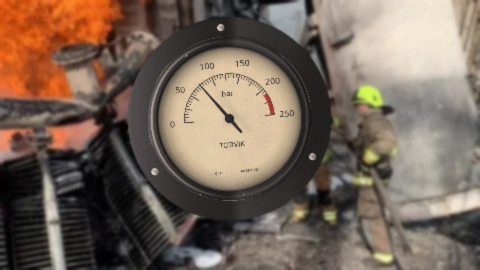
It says 75 bar
